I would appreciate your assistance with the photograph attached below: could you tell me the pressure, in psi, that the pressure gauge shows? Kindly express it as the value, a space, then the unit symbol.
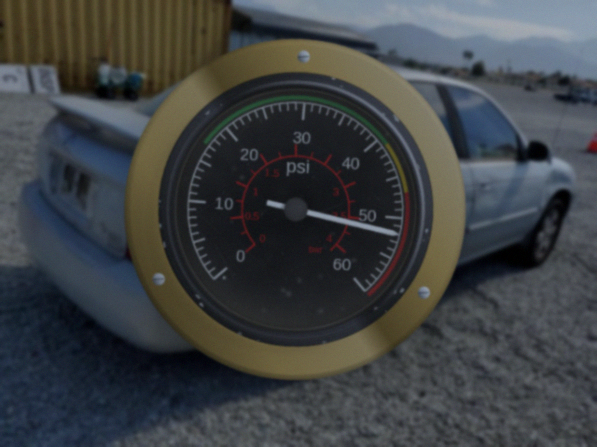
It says 52 psi
